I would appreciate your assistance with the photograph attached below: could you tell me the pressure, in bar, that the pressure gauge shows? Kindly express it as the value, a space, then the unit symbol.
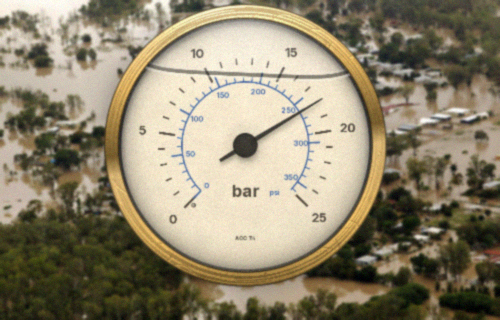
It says 18 bar
